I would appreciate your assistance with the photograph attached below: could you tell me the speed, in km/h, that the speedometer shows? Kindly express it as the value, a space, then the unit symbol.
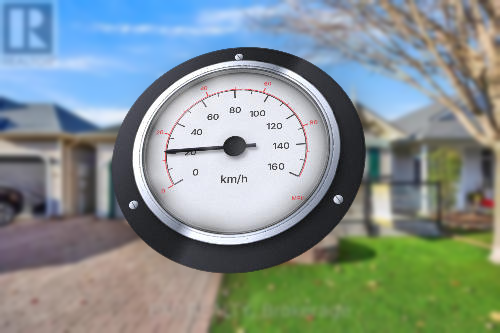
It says 20 km/h
